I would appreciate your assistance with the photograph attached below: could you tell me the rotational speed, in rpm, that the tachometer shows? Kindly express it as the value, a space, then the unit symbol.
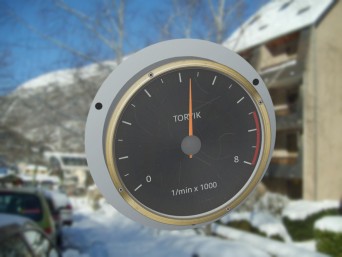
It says 4250 rpm
